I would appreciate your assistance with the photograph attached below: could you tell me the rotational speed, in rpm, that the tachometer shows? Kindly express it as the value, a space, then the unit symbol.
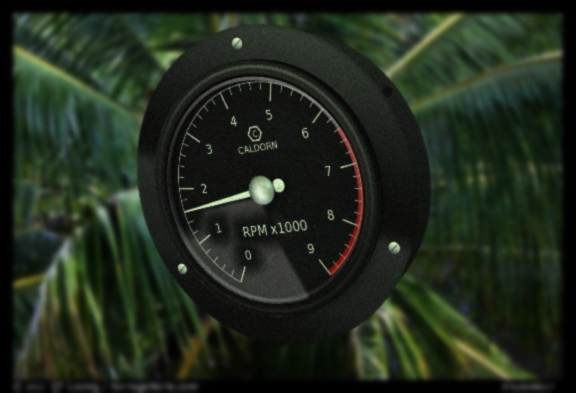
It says 1600 rpm
